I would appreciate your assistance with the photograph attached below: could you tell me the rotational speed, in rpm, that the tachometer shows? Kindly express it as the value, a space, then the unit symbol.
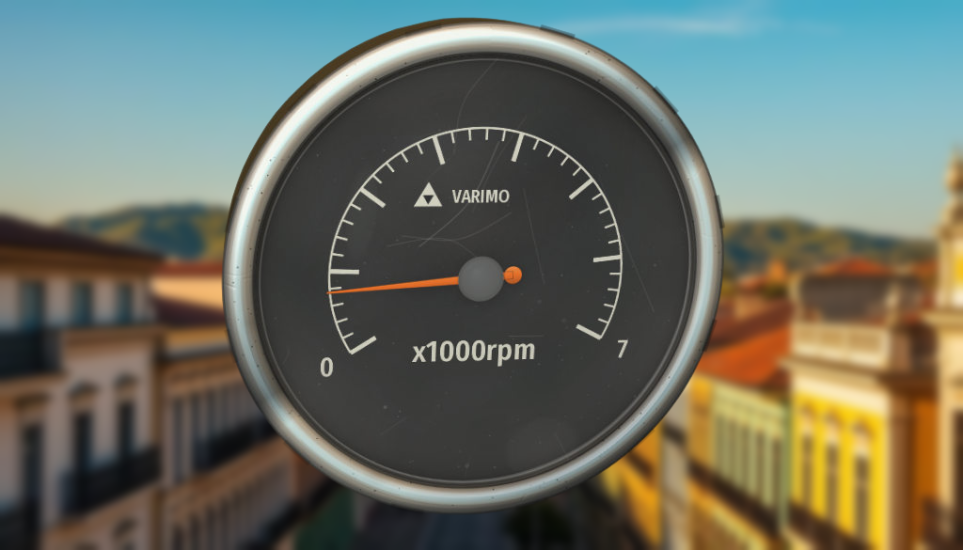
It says 800 rpm
